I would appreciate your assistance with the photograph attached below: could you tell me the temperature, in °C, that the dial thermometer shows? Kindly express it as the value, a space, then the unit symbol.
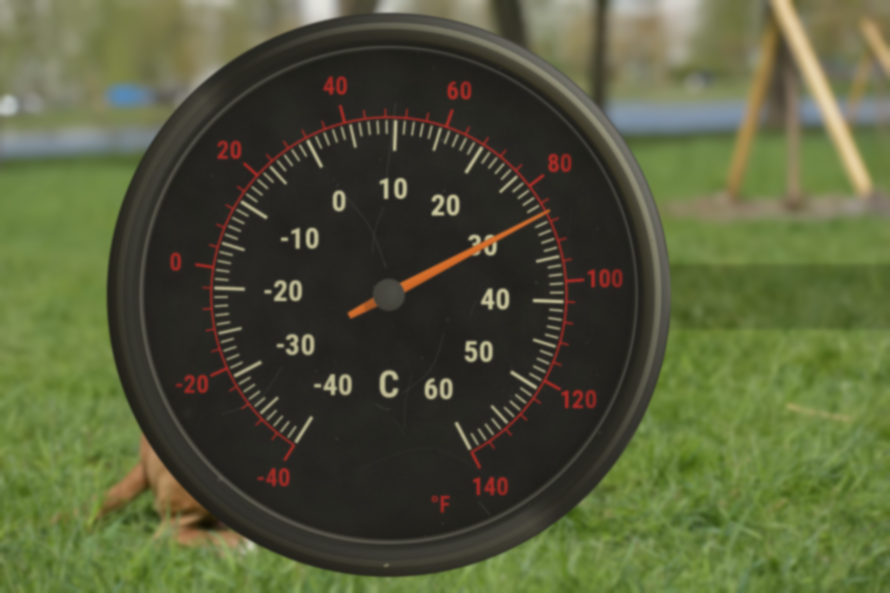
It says 30 °C
